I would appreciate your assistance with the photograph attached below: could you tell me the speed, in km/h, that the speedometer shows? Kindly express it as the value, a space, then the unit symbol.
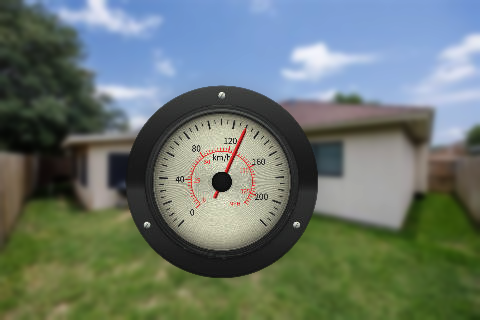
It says 130 km/h
